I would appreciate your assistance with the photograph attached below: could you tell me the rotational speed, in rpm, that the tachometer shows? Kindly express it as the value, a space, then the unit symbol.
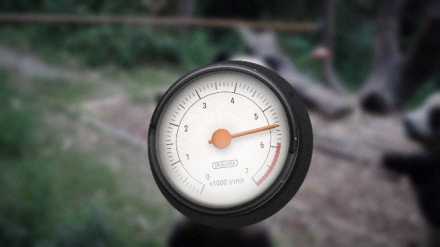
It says 5500 rpm
